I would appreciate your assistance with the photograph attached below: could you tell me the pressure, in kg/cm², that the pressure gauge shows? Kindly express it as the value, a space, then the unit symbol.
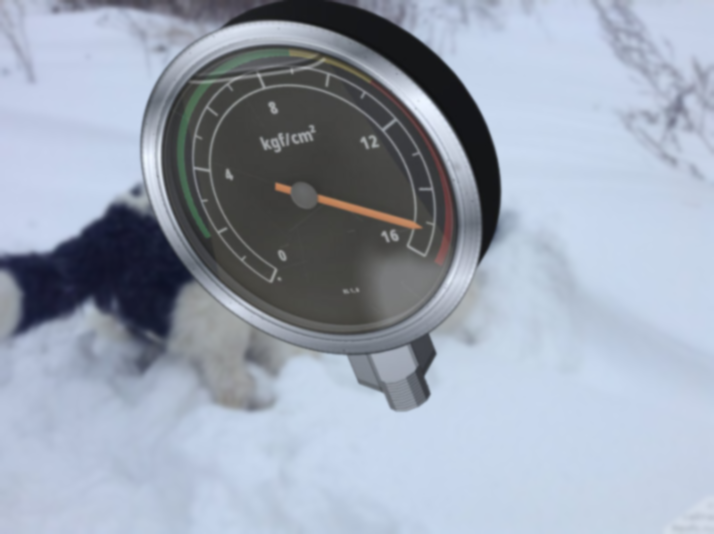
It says 15 kg/cm²
